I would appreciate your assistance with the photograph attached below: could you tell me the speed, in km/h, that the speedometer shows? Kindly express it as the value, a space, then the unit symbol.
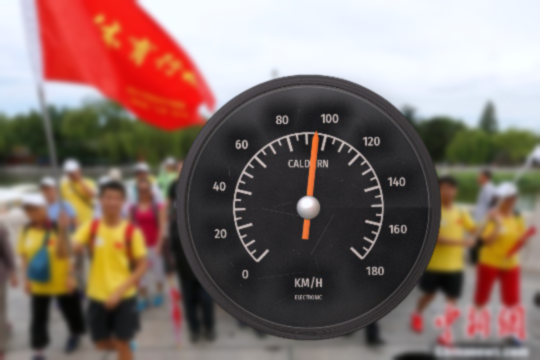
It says 95 km/h
